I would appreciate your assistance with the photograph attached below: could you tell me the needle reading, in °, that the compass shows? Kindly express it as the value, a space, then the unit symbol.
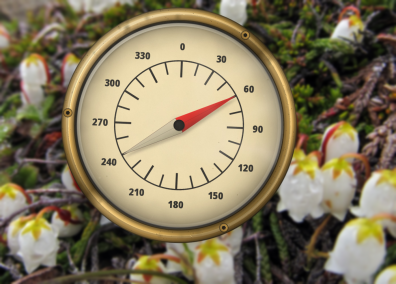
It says 60 °
